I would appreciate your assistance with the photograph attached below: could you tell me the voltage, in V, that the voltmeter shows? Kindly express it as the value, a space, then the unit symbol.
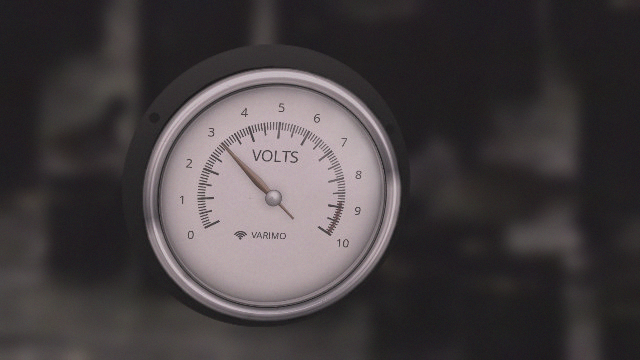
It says 3 V
